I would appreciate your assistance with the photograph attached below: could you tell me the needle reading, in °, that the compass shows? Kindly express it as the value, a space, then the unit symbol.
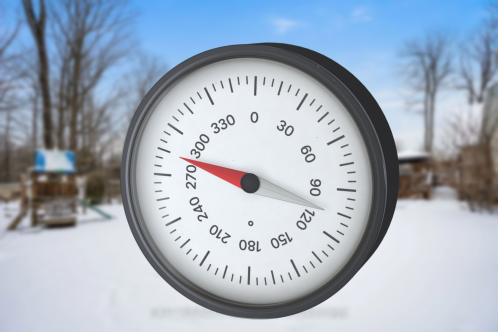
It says 285 °
